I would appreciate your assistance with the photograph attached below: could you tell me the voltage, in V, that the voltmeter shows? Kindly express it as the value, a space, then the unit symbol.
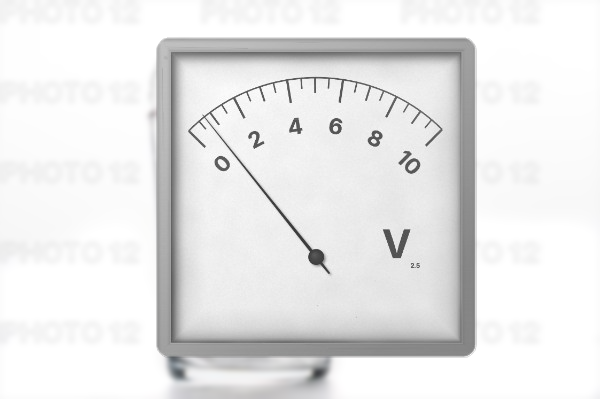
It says 0.75 V
